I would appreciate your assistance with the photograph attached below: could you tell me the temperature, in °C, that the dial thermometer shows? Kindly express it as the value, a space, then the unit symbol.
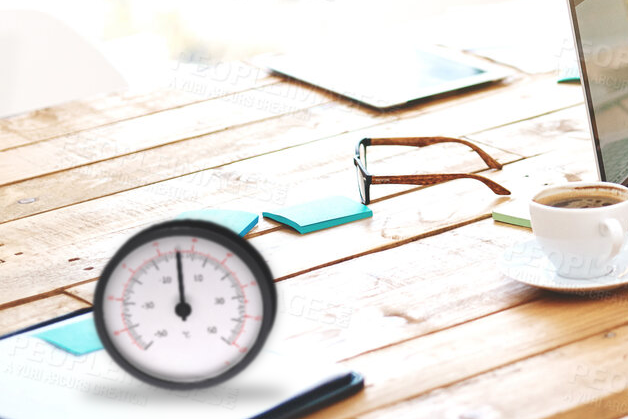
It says 0 °C
